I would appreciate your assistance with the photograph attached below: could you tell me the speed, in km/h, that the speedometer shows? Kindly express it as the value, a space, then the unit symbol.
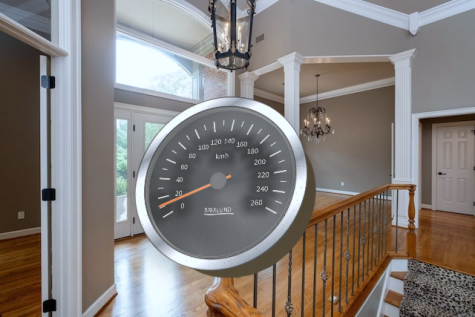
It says 10 km/h
